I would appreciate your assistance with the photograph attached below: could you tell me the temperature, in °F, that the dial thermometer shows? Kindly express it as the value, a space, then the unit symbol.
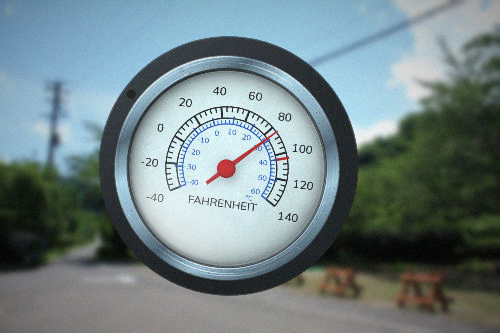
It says 84 °F
